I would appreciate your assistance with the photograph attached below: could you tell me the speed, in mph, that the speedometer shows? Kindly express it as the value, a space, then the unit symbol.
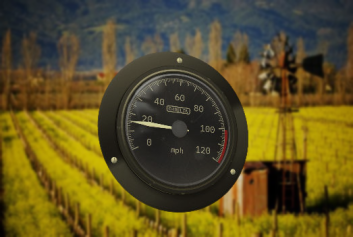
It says 15 mph
